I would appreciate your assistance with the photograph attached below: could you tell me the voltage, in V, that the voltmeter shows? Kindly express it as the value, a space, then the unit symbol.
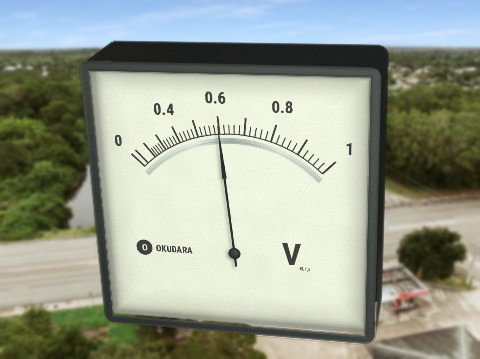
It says 0.6 V
